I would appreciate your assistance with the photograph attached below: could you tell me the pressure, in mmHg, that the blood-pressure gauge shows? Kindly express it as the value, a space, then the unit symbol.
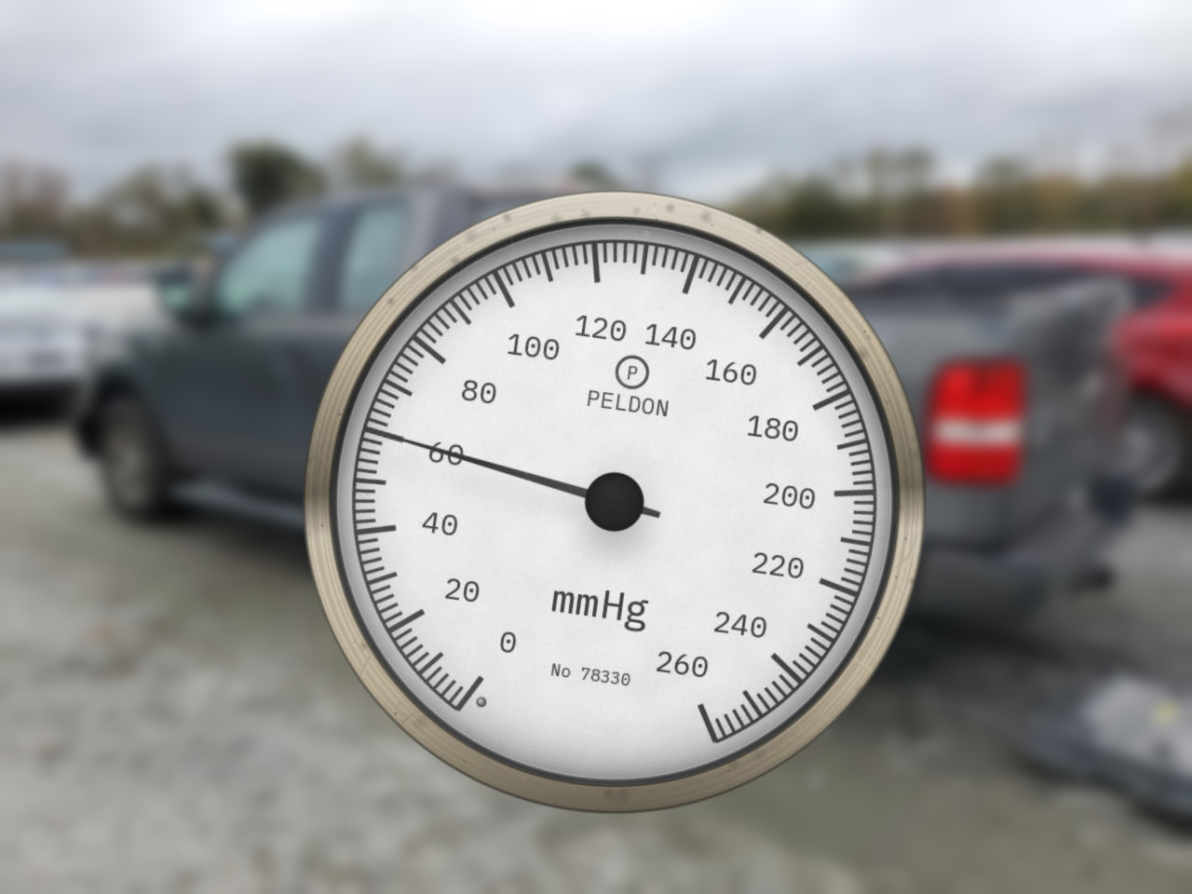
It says 60 mmHg
